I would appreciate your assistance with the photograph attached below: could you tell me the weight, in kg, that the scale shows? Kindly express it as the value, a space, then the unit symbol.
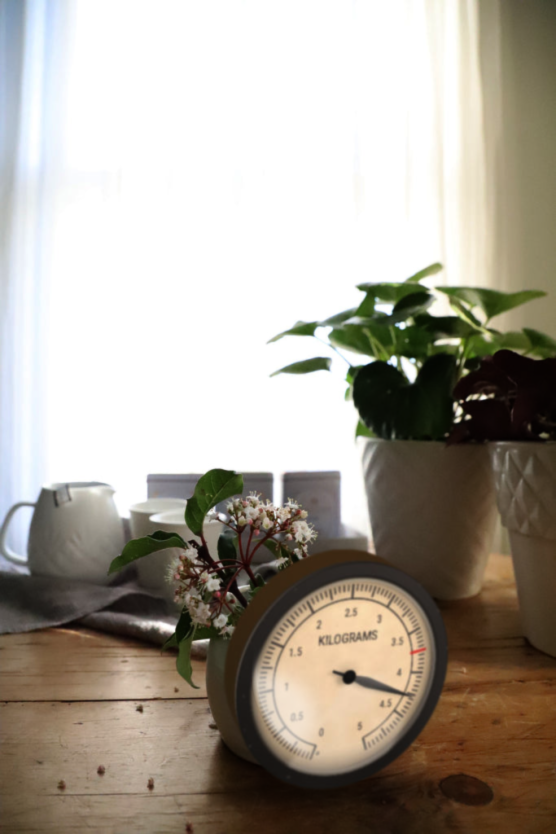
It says 4.25 kg
